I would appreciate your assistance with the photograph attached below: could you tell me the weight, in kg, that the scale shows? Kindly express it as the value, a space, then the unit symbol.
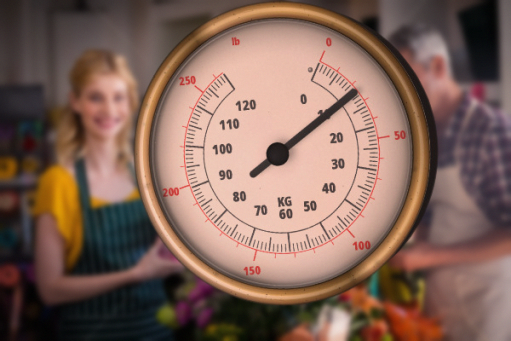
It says 11 kg
